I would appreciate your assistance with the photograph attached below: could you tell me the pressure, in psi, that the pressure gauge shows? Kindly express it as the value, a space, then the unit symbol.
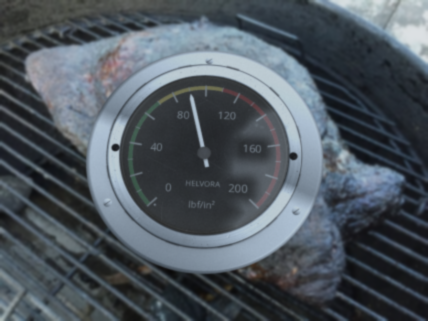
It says 90 psi
